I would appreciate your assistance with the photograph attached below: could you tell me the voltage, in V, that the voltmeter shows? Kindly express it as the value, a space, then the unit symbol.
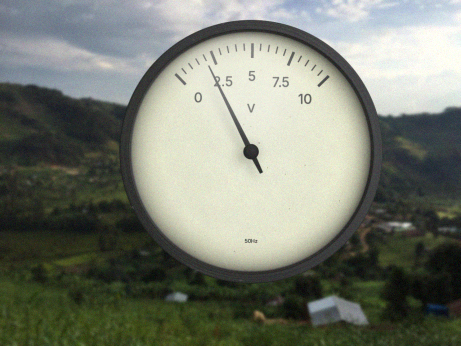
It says 2 V
